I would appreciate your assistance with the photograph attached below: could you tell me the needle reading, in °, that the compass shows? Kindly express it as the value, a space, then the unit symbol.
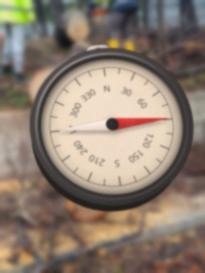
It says 90 °
